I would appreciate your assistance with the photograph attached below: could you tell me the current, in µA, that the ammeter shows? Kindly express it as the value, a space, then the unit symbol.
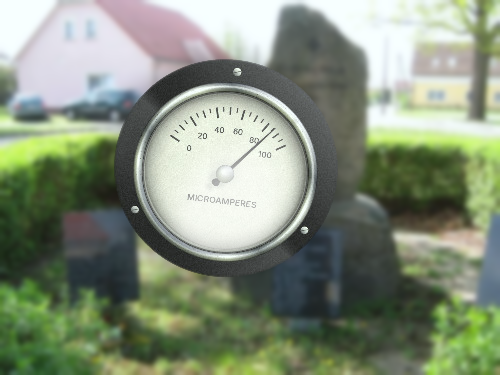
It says 85 µA
